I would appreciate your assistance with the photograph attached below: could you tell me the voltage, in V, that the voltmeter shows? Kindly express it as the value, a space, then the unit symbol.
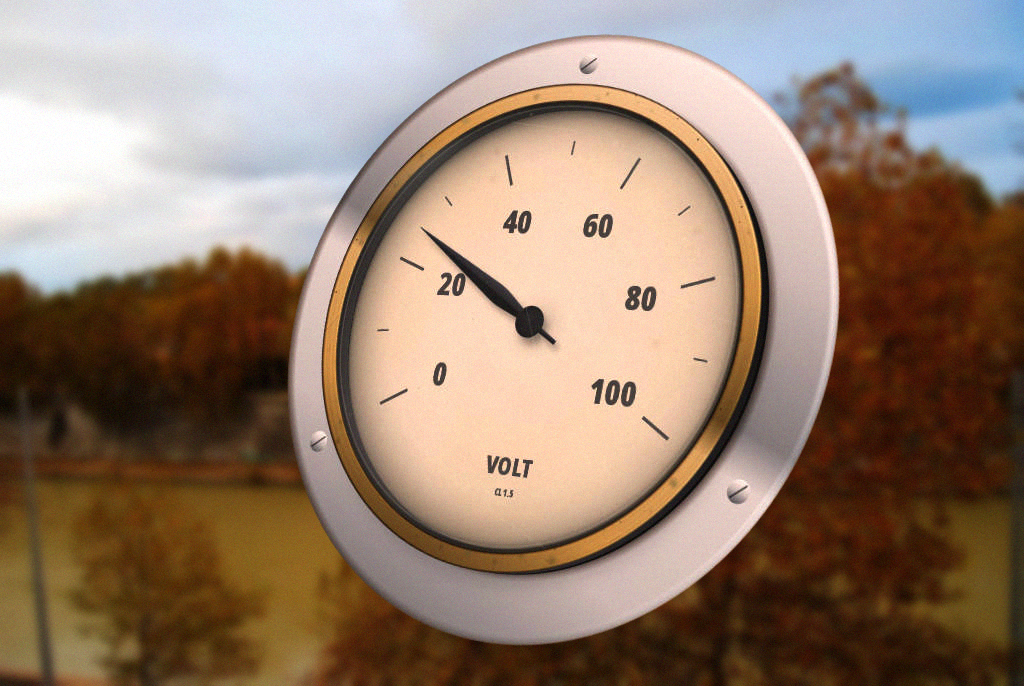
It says 25 V
